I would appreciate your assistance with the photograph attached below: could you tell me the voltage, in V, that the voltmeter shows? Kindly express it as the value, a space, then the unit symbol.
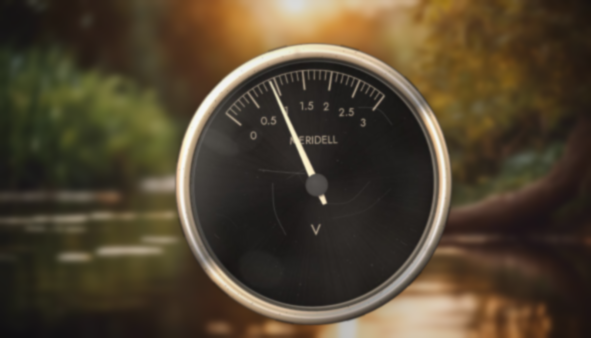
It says 0.9 V
